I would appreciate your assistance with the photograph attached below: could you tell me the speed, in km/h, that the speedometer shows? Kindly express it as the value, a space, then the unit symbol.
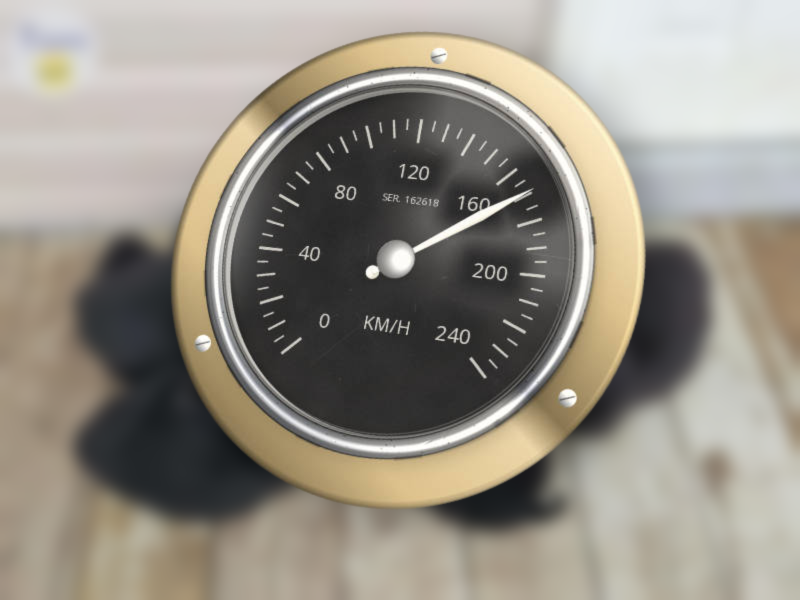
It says 170 km/h
